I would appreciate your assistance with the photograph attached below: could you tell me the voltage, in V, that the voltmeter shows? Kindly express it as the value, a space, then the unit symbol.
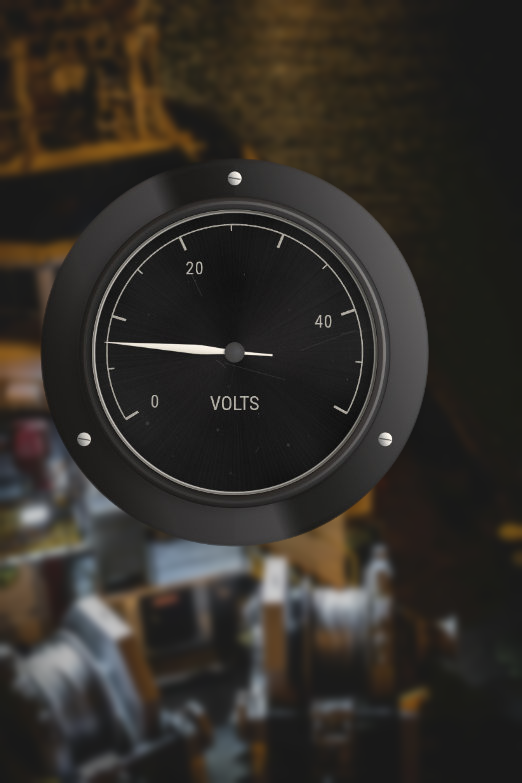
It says 7.5 V
